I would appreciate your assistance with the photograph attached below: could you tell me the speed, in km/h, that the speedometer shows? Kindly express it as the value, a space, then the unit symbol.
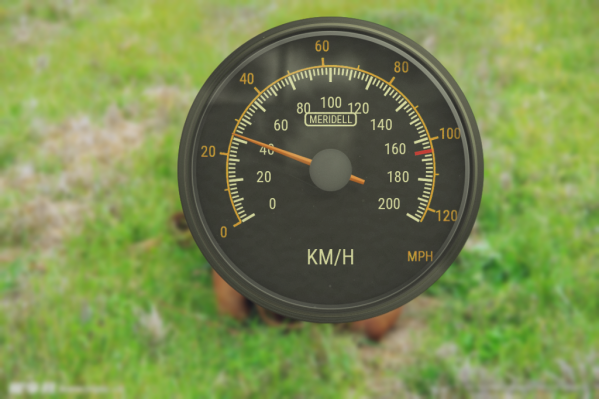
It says 42 km/h
